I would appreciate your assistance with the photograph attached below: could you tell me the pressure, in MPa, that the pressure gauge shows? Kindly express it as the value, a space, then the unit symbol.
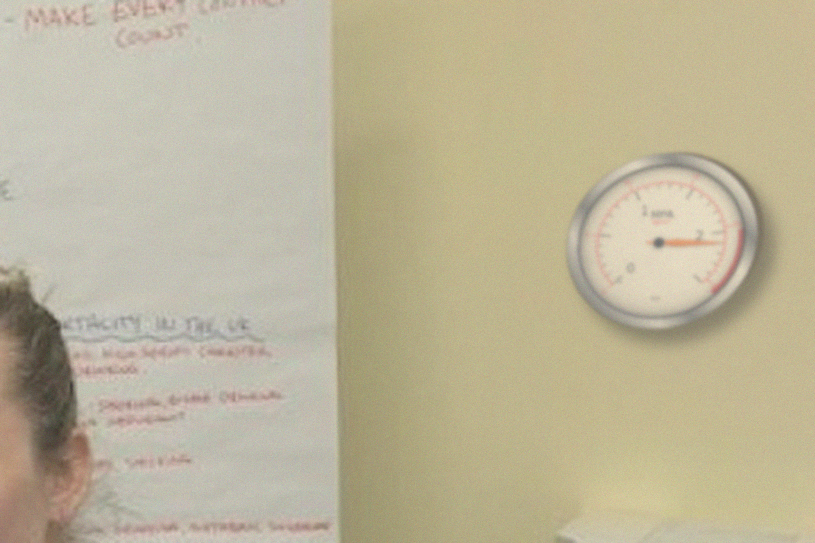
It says 2.1 MPa
